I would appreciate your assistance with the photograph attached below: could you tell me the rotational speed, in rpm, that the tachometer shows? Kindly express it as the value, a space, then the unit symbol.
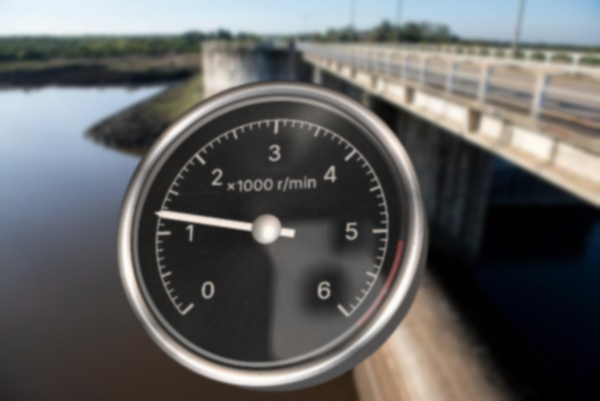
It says 1200 rpm
